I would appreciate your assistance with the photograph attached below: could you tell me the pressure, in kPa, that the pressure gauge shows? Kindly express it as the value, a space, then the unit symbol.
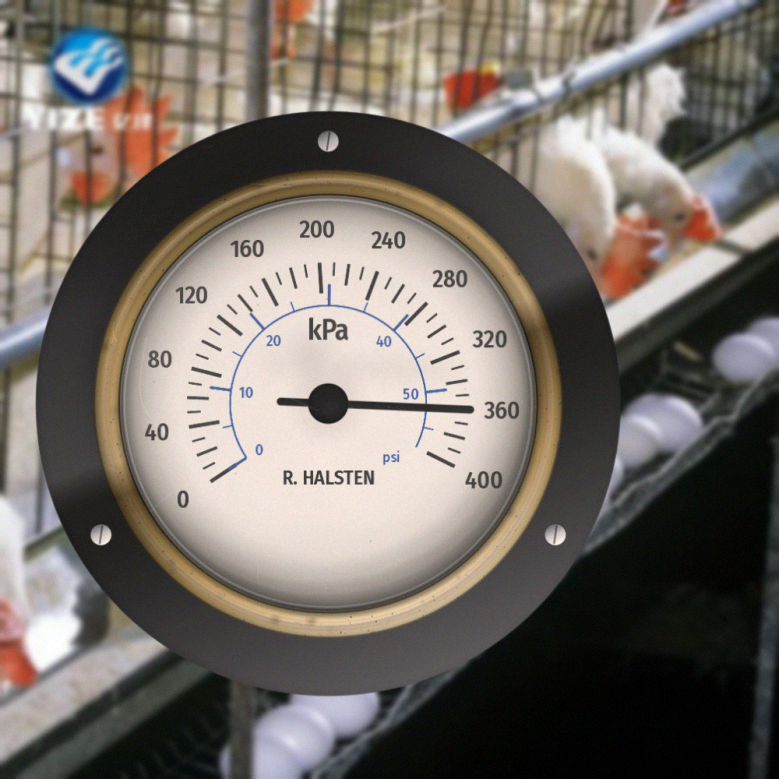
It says 360 kPa
